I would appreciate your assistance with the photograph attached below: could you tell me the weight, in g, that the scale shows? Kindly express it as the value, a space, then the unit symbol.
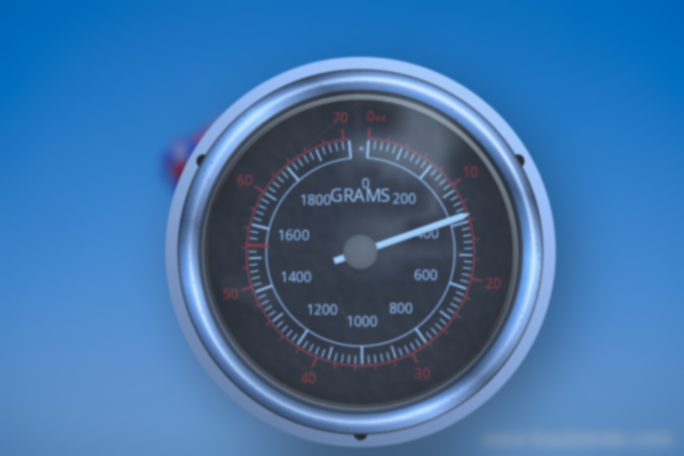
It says 380 g
